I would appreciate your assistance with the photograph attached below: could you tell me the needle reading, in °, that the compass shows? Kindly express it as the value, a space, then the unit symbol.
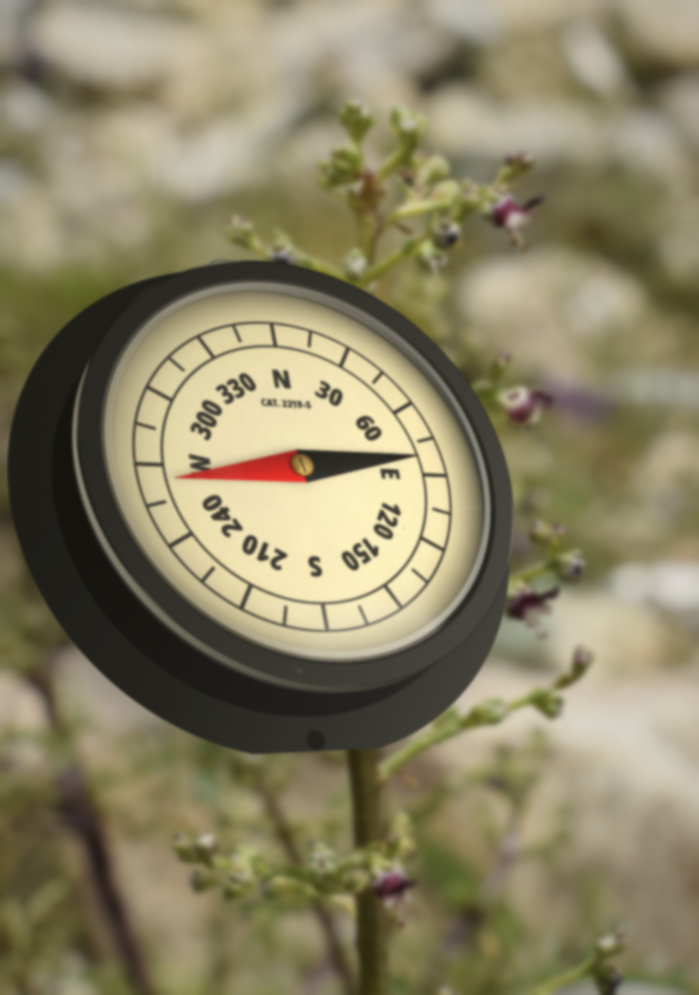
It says 262.5 °
